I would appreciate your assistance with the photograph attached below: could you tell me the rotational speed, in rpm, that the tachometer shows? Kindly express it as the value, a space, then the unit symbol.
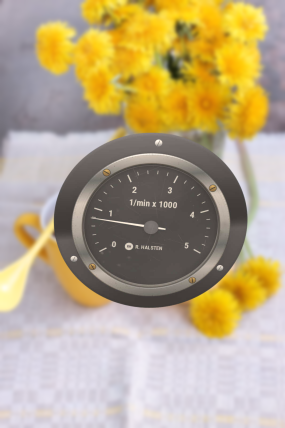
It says 800 rpm
